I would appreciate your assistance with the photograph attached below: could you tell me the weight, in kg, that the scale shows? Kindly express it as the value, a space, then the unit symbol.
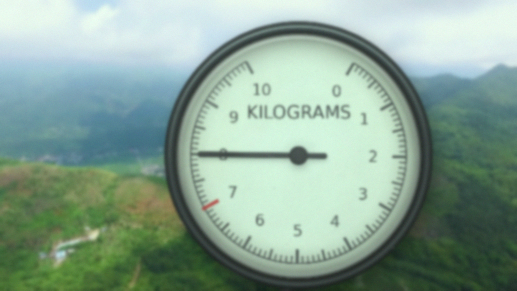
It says 8 kg
